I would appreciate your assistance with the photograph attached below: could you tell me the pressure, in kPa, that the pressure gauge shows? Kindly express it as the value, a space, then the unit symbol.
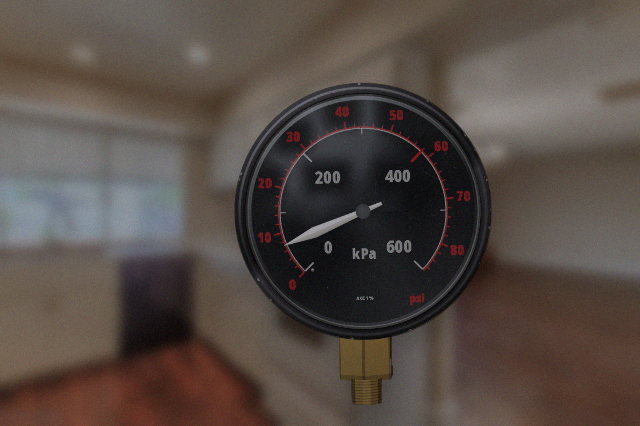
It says 50 kPa
